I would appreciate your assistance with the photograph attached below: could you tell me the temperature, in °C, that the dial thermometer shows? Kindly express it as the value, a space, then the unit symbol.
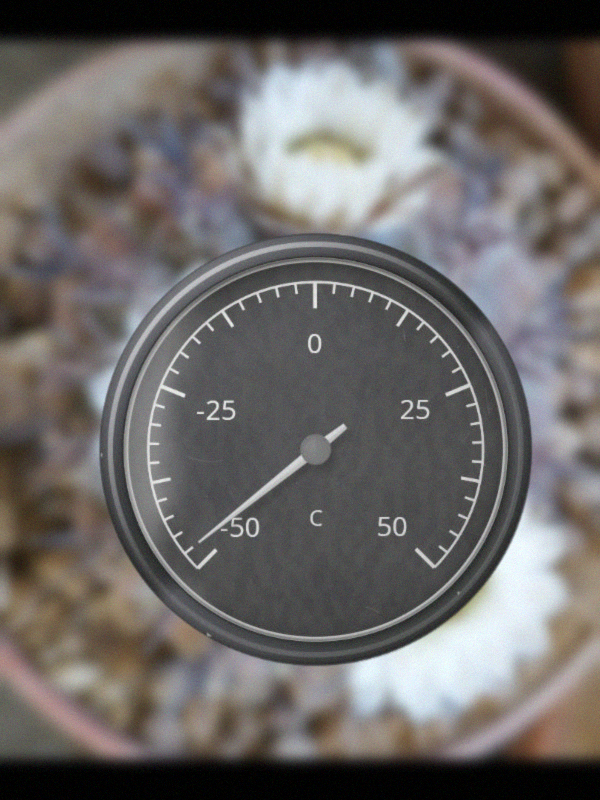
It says -47.5 °C
